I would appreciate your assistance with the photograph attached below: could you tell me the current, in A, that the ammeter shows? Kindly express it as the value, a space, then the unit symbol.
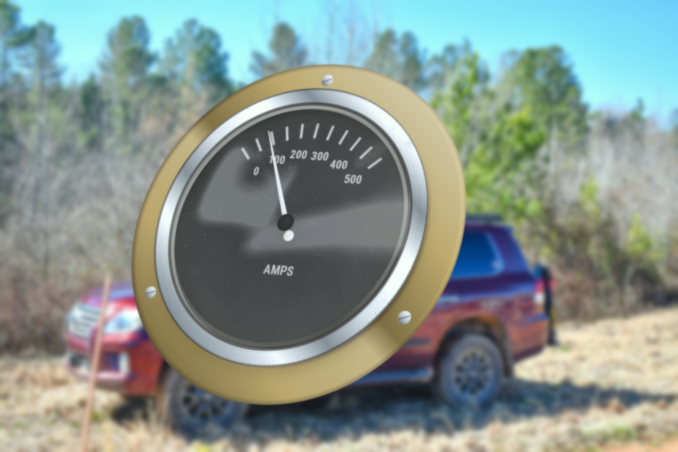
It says 100 A
